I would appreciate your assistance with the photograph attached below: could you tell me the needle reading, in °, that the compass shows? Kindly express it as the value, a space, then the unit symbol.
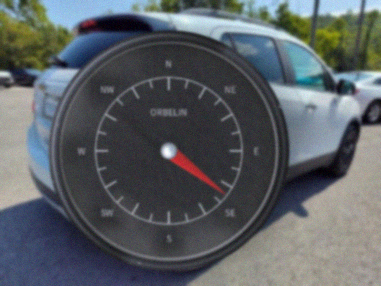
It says 127.5 °
